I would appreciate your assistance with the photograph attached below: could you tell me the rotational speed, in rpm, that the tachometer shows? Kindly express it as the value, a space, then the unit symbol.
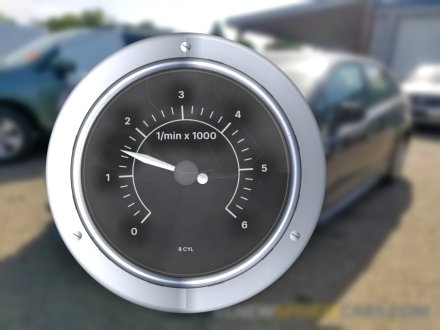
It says 1500 rpm
